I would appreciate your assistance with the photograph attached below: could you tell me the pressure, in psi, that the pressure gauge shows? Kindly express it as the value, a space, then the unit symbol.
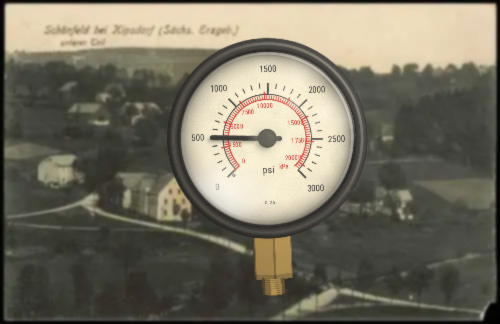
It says 500 psi
